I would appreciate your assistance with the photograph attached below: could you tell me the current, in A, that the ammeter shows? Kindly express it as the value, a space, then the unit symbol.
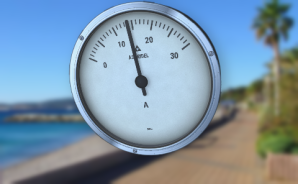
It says 14 A
